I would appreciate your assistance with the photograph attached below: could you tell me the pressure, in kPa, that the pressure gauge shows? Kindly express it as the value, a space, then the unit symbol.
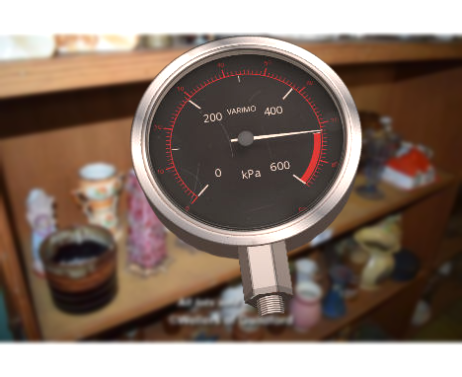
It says 500 kPa
